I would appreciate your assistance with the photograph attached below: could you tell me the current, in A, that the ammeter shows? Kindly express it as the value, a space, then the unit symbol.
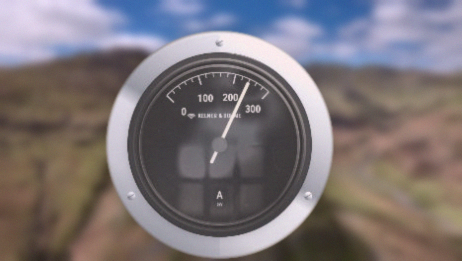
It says 240 A
